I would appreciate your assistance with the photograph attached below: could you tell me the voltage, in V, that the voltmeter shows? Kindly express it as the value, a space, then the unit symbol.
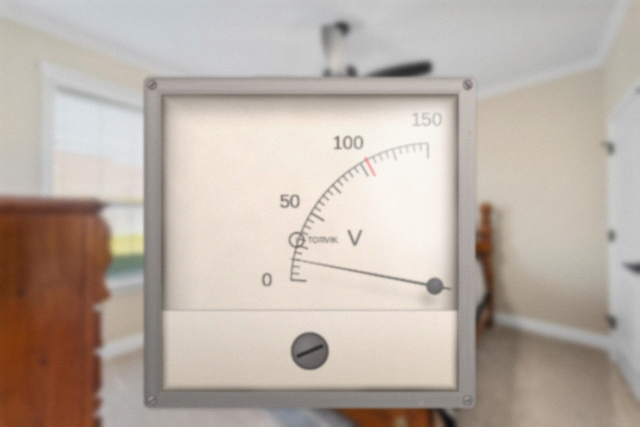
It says 15 V
